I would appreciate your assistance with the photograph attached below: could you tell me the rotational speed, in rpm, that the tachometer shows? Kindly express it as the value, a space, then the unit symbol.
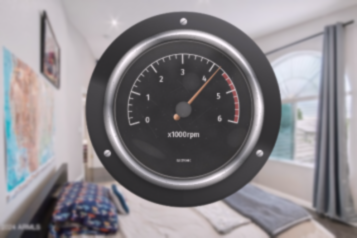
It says 4200 rpm
